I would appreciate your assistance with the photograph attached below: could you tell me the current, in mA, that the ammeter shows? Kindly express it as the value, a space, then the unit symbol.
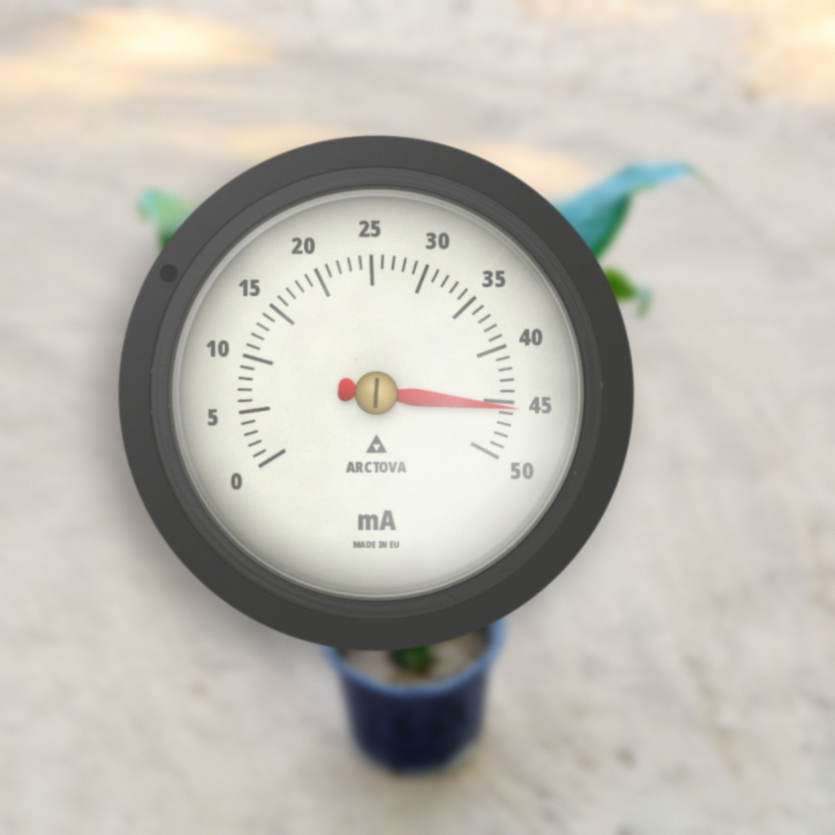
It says 45.5 mA
